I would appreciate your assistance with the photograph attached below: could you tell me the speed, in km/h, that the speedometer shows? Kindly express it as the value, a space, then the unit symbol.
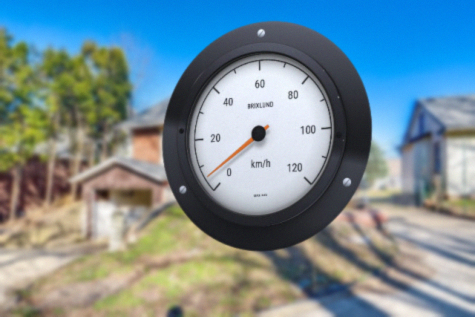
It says 5 km/h
